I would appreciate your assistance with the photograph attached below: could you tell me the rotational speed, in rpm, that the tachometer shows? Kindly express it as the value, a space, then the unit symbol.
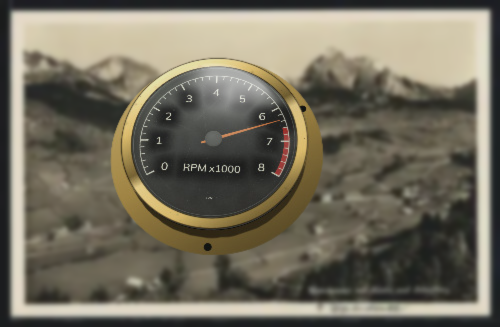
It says 6400 rpm
